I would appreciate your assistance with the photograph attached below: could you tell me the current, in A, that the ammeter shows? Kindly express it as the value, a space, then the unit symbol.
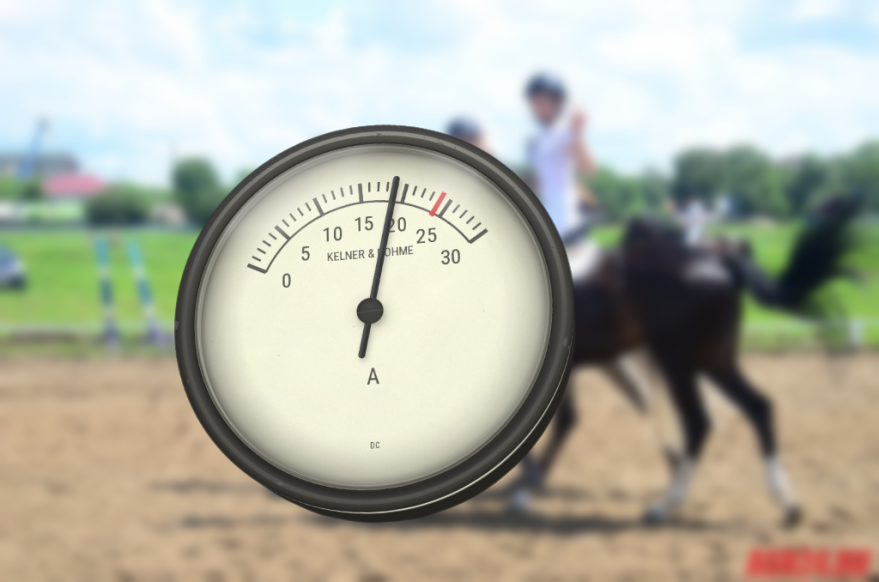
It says 19 A
